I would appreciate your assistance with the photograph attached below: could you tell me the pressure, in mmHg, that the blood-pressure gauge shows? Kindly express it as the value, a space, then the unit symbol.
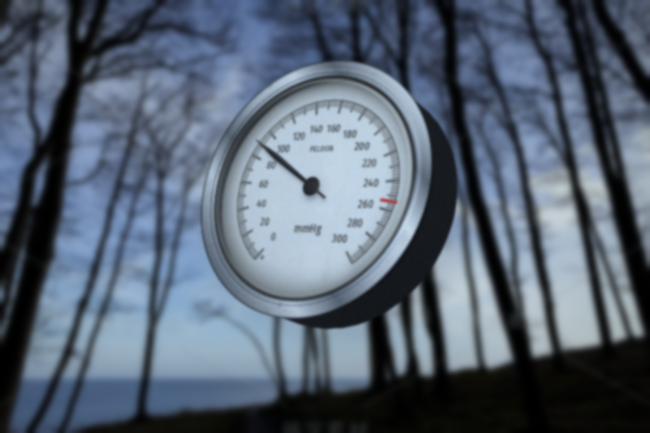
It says 90 mmHg
